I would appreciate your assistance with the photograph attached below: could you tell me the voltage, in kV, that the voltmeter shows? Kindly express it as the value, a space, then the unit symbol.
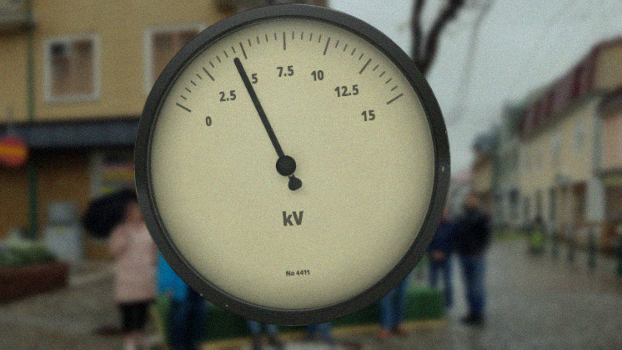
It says 4.5 kV
